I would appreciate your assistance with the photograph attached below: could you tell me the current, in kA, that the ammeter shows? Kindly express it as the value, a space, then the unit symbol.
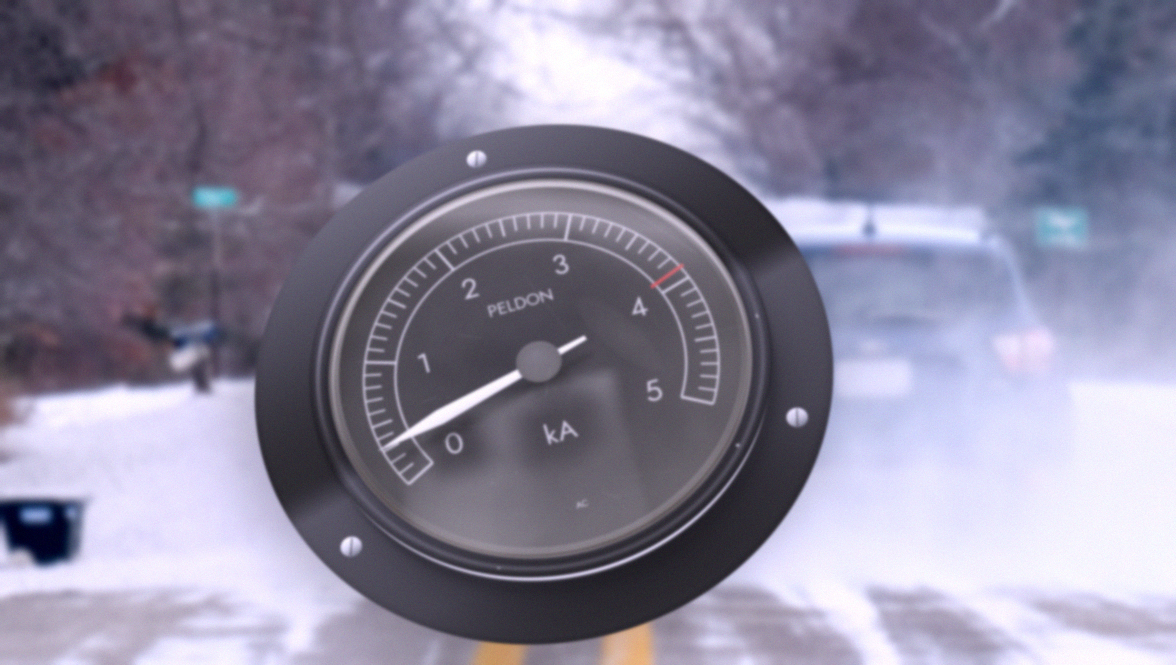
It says 0.3 kA
